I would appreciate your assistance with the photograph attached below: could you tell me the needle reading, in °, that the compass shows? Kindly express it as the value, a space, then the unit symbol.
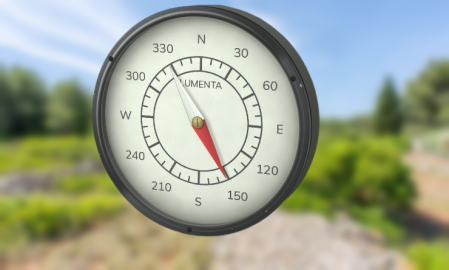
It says 150 °
